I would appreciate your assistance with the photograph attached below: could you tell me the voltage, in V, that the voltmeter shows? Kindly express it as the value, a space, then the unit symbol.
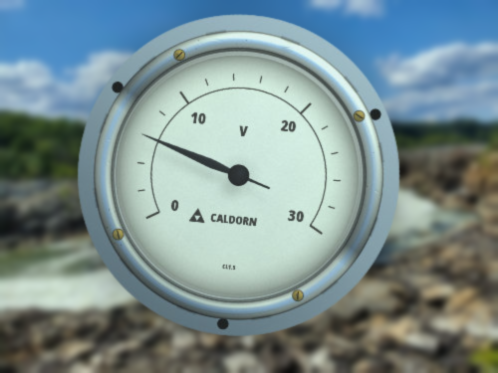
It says 6 V
